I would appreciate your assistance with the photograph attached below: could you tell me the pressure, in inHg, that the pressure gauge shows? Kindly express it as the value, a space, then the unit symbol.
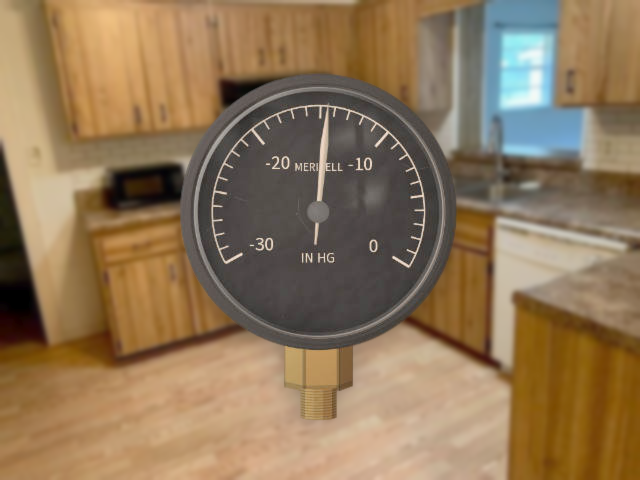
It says -14.5 inHg
